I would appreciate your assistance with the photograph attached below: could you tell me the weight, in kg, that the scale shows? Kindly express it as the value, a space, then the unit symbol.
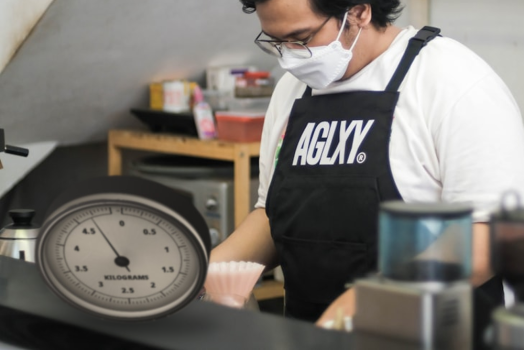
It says 4.75 kg
